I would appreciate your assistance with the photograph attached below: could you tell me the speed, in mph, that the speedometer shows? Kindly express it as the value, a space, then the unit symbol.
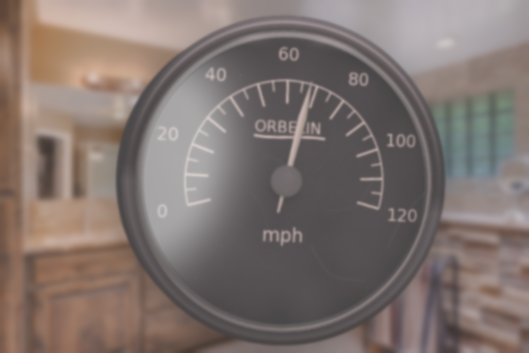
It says 67.5 mph
